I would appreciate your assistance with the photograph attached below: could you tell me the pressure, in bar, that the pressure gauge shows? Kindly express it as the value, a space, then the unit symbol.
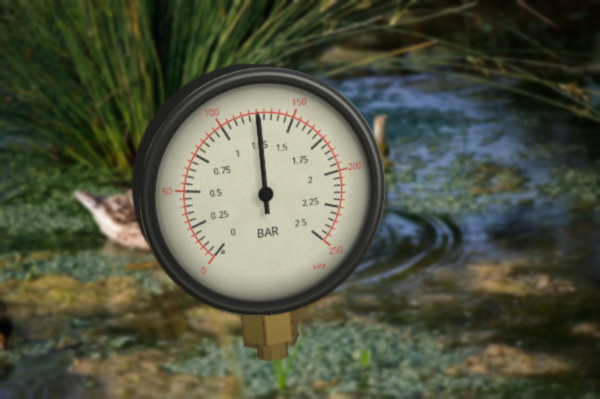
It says 1.25 bar
